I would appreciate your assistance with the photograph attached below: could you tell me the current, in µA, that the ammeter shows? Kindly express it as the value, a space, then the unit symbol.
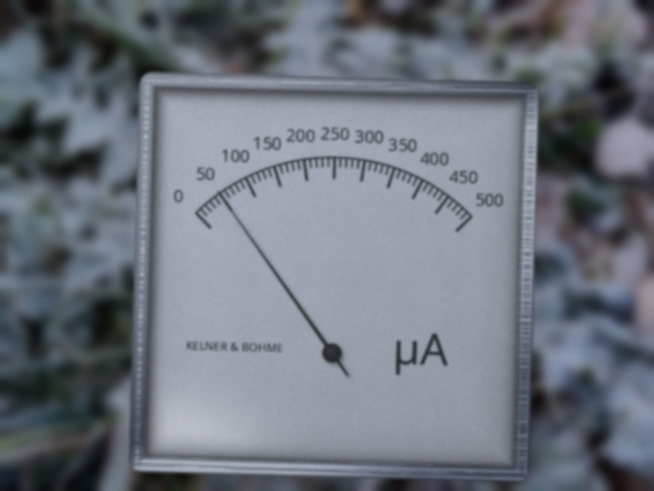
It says 50 µA
